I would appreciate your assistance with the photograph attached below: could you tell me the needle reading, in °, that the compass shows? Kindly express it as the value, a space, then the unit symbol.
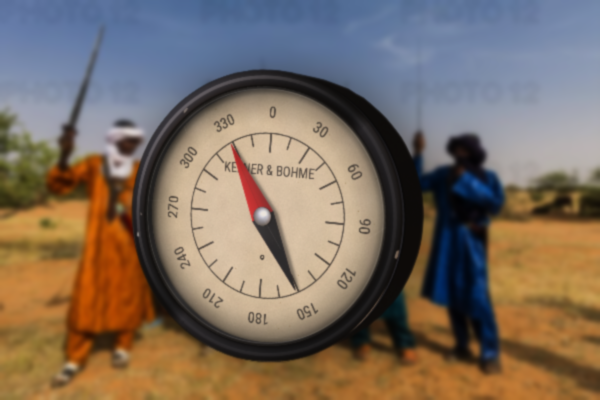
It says 330 °
